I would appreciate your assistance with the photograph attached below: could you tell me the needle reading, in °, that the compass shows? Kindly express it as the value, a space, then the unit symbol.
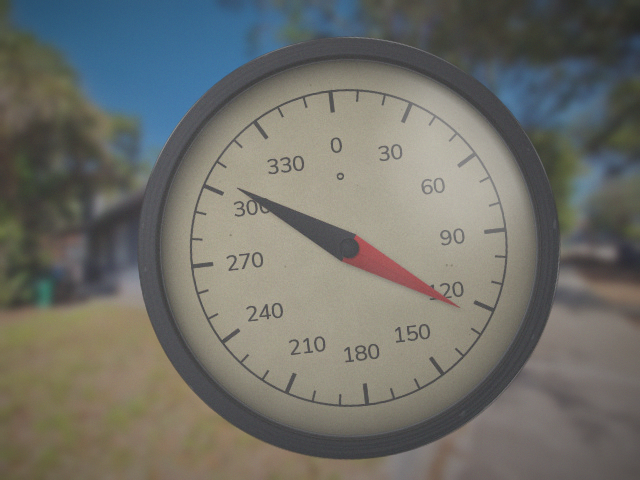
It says 125 °
